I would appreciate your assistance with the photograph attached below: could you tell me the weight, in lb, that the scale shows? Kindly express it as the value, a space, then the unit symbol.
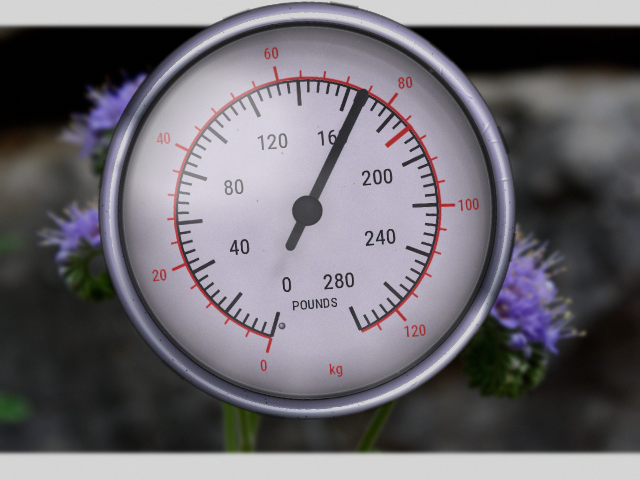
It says 166 lb
